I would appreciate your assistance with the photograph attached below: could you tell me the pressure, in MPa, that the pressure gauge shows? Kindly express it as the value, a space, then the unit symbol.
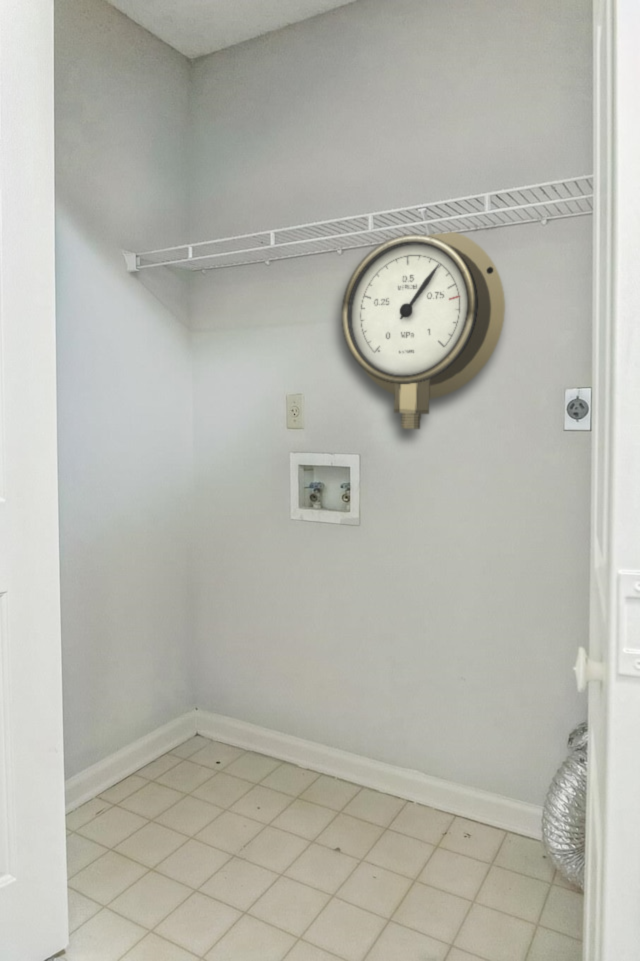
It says 0.65 MPa
